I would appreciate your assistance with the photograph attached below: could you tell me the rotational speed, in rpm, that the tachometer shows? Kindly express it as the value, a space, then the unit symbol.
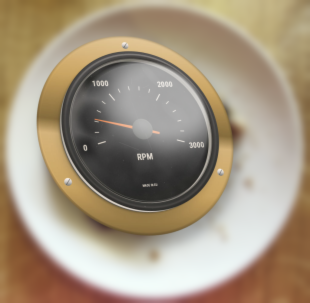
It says 400 rpm
